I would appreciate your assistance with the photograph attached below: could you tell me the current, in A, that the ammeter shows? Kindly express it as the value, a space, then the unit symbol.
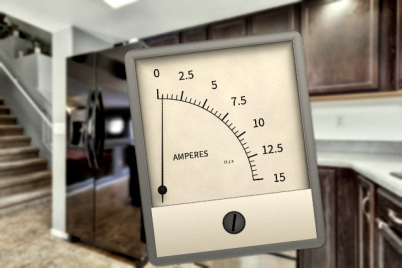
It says 0.5 A
